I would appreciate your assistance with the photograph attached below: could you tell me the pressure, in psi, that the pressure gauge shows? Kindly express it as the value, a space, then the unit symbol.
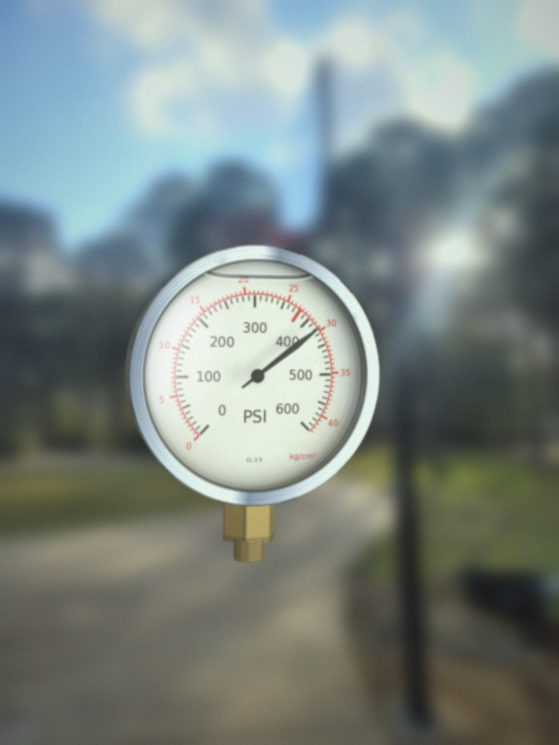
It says 420 psi
